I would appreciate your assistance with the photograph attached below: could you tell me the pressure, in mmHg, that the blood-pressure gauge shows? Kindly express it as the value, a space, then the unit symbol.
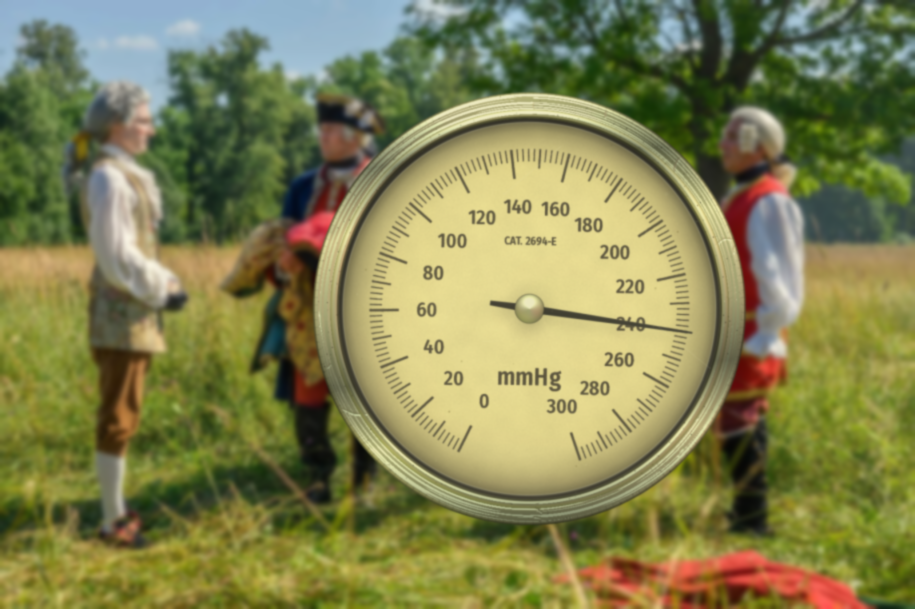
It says 240 mmHg
